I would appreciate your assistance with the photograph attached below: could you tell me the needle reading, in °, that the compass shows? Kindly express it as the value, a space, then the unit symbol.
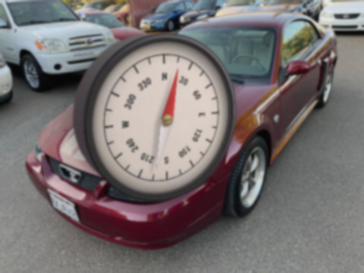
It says 15 °
